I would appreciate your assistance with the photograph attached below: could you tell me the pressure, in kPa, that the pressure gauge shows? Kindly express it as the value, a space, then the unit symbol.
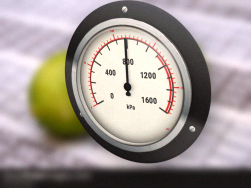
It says 800 kPa
